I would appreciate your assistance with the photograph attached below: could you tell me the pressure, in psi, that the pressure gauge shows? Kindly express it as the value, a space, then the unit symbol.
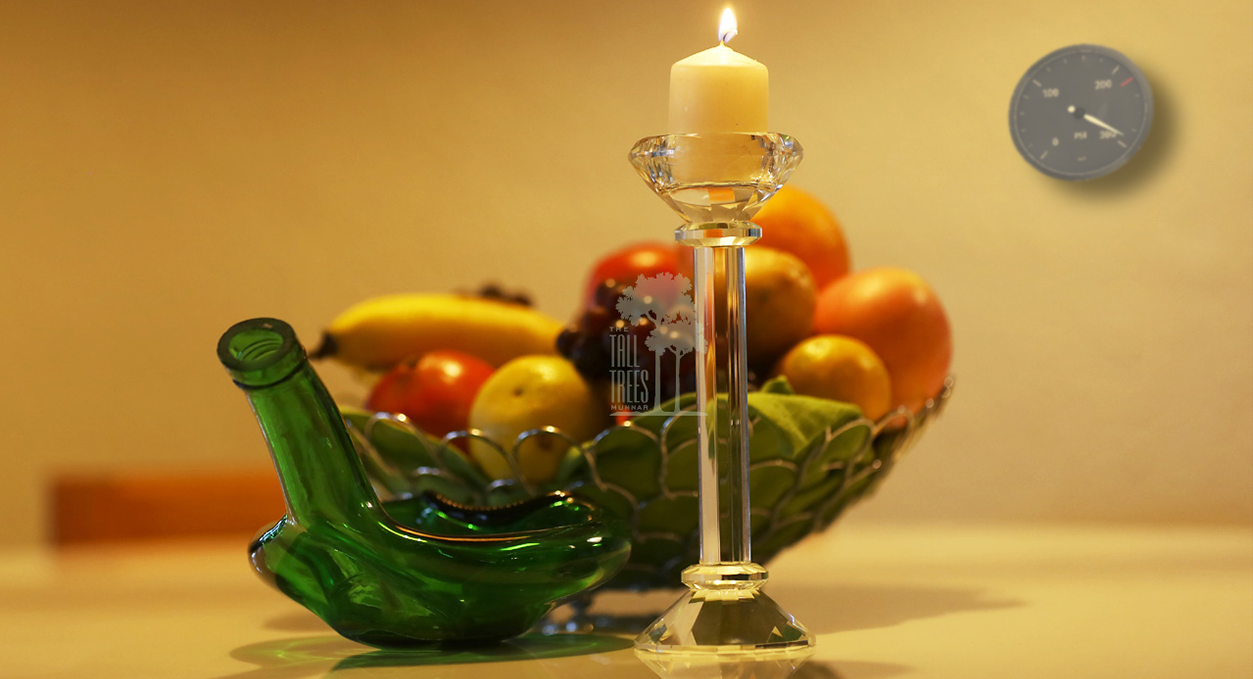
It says 290 psi
